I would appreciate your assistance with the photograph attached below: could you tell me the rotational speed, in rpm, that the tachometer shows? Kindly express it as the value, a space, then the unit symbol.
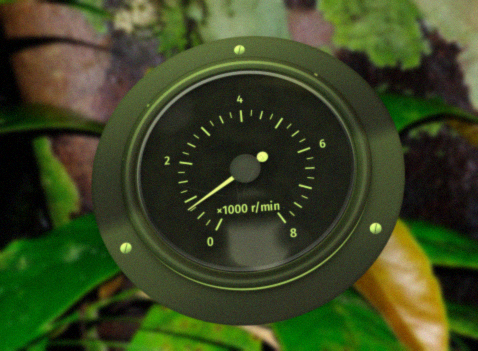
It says 750 rpm
